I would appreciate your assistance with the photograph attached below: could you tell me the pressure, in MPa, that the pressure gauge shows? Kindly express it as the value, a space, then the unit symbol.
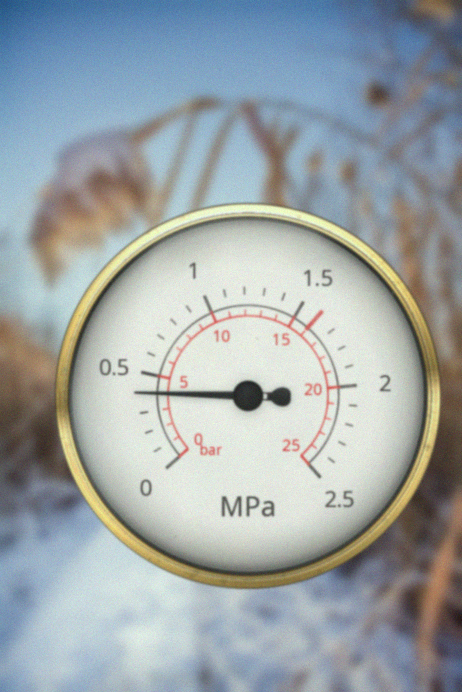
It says 0.4 MPa
